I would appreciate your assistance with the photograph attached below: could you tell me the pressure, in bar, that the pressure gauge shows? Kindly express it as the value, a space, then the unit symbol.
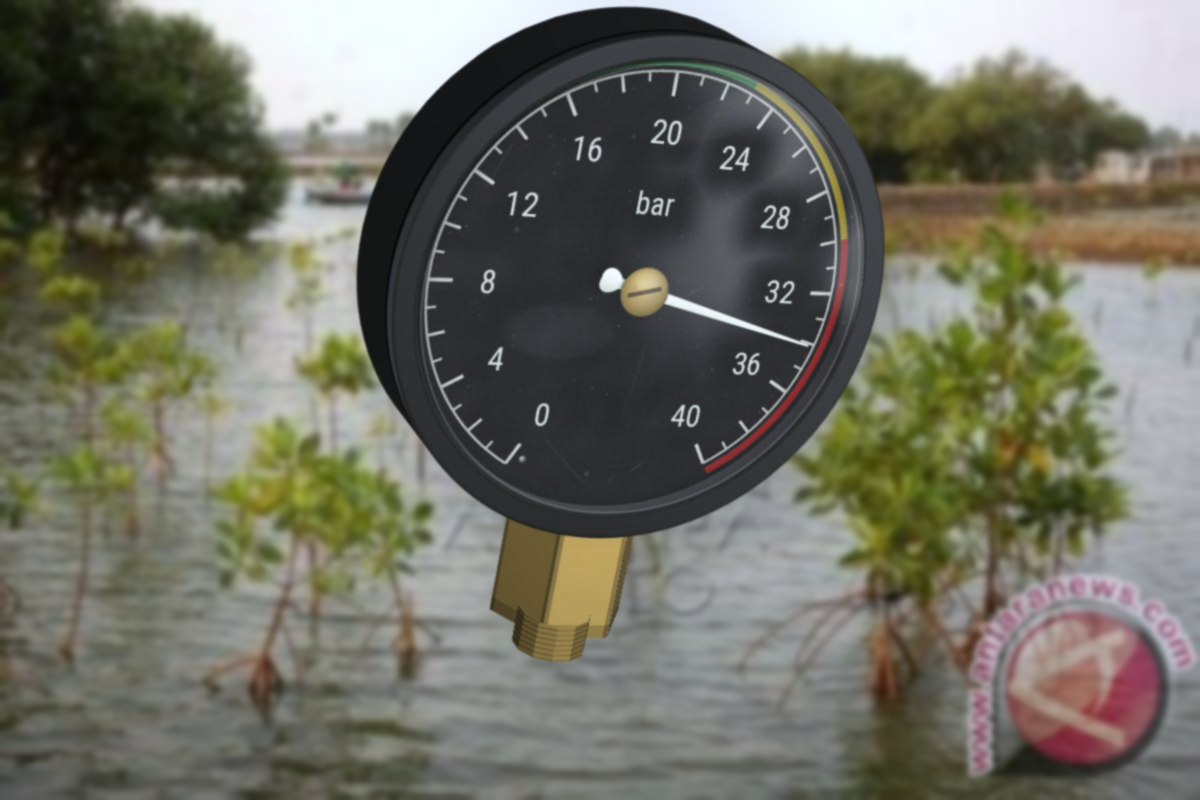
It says 34 bar
